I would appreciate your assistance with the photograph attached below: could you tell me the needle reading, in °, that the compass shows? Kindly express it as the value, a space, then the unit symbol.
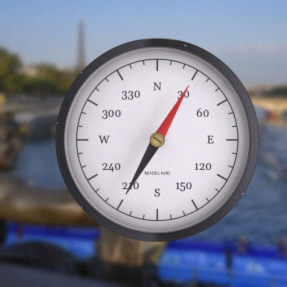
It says 30 °
